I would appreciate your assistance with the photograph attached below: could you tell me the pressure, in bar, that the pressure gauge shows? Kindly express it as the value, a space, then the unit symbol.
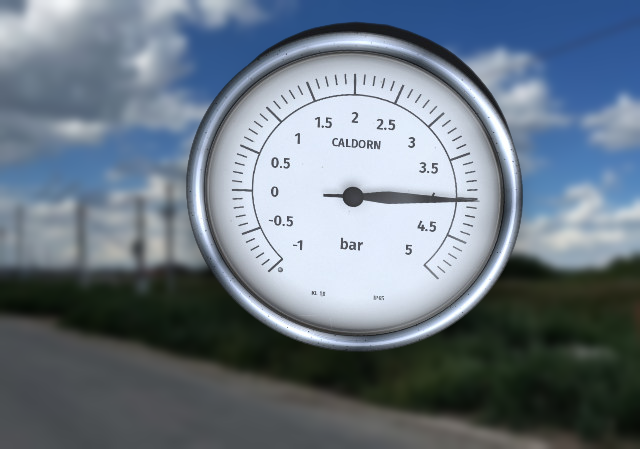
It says 4 bar
